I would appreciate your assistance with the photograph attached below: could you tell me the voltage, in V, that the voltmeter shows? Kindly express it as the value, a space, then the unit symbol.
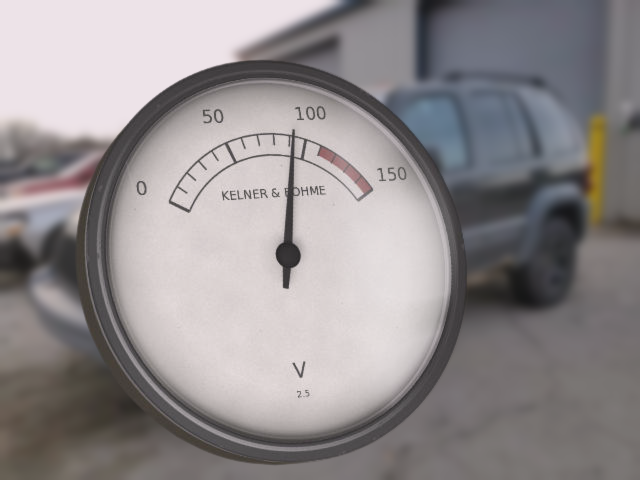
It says 90 V
